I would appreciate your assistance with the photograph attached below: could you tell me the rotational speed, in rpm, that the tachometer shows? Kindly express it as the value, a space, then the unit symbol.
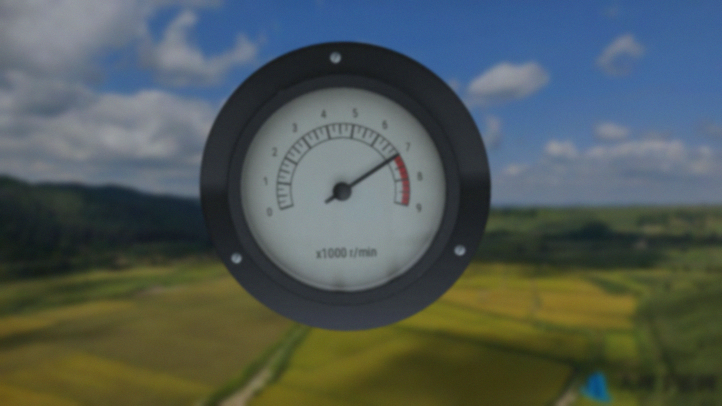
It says 7000 rpm
